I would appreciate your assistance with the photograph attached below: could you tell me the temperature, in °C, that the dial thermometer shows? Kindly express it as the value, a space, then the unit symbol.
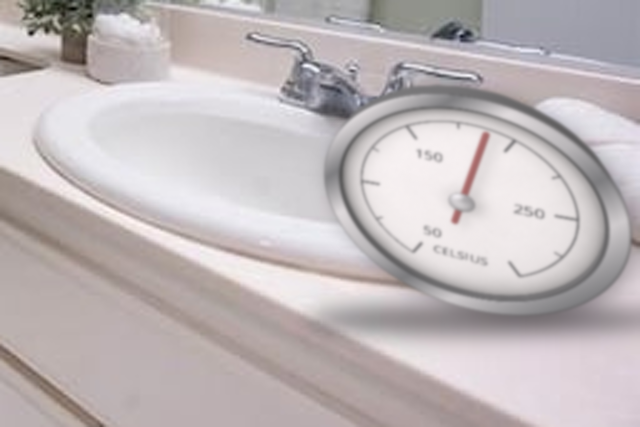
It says 187.5 °C
